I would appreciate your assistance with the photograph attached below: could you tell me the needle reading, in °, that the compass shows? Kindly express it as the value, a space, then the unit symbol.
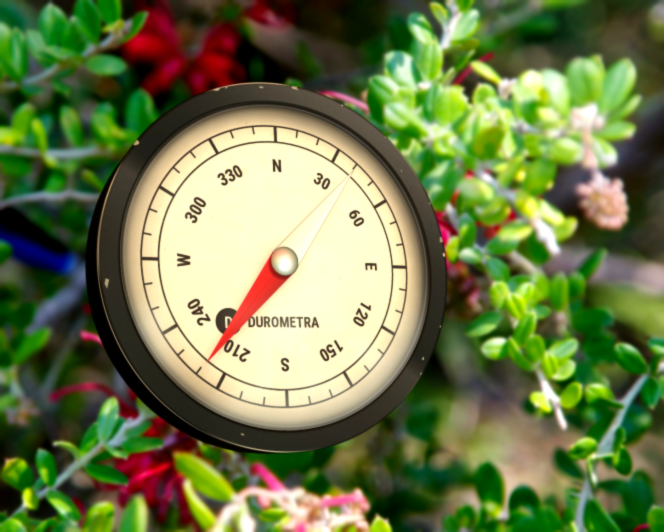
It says 220 °
